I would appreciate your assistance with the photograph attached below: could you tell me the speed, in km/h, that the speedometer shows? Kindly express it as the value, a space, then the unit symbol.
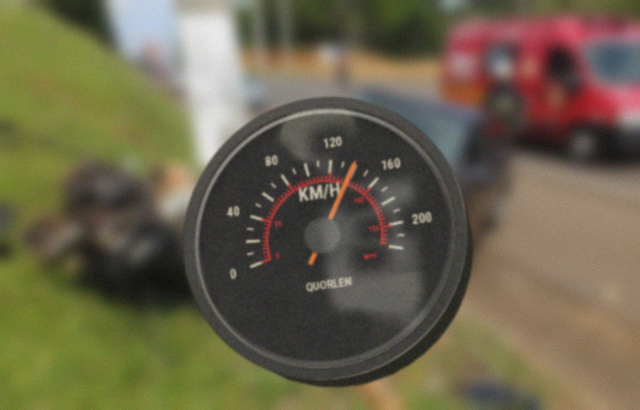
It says 140 km/h
